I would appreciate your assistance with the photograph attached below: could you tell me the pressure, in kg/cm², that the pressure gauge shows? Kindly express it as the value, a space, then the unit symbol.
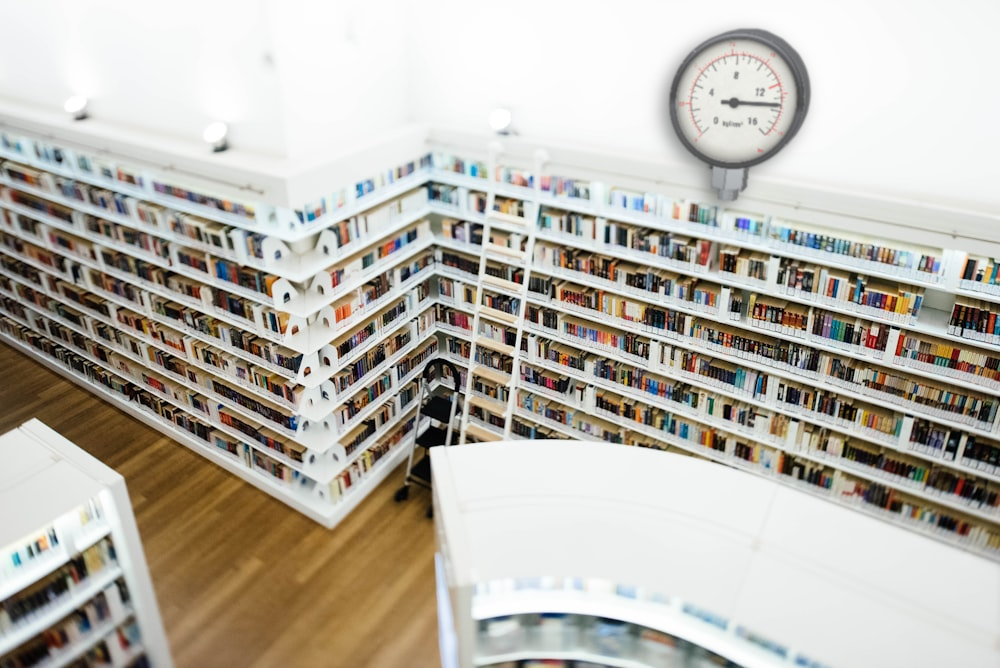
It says 13.5 kg/cm²
